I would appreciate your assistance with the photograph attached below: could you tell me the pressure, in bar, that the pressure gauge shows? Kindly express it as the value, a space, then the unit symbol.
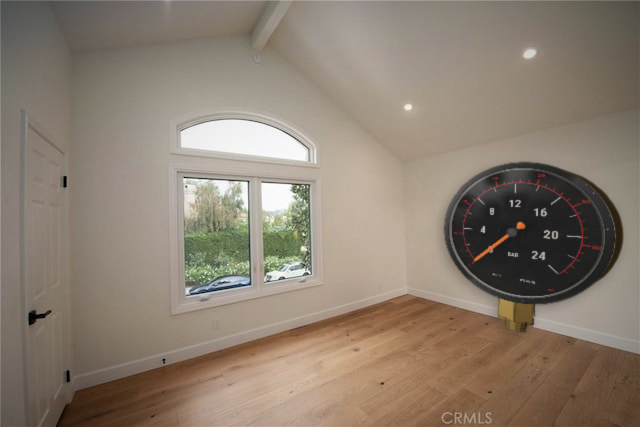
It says 0 bar
